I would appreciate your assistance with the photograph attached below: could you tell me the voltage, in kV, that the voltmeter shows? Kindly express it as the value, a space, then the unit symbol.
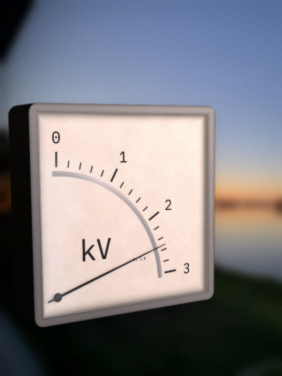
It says 2.5 kV
